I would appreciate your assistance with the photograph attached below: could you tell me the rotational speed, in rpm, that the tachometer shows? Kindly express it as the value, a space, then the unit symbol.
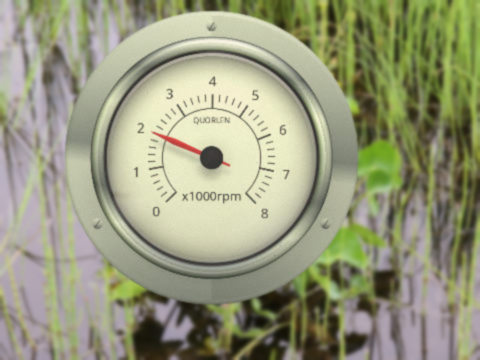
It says 2000 rpm
